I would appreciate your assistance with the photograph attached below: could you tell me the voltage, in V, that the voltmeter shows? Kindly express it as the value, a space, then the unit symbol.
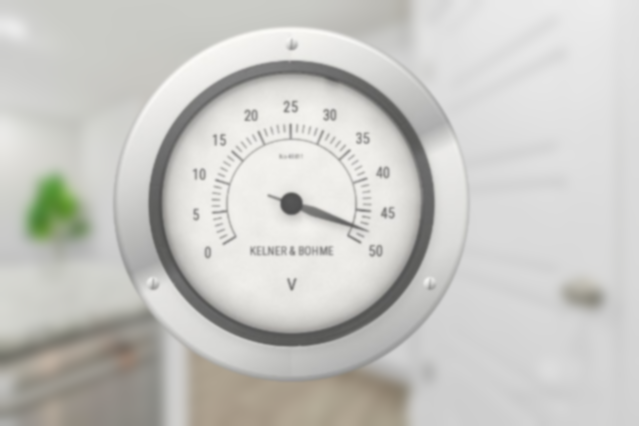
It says 48 V
